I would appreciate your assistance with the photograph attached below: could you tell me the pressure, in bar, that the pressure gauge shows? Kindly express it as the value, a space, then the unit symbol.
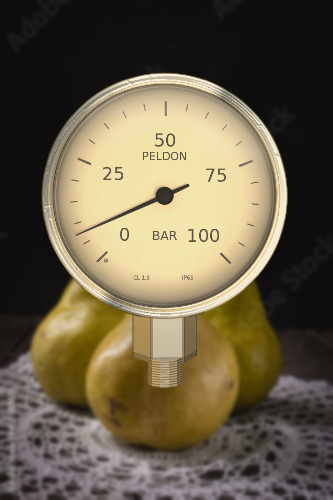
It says 7.5 bar
